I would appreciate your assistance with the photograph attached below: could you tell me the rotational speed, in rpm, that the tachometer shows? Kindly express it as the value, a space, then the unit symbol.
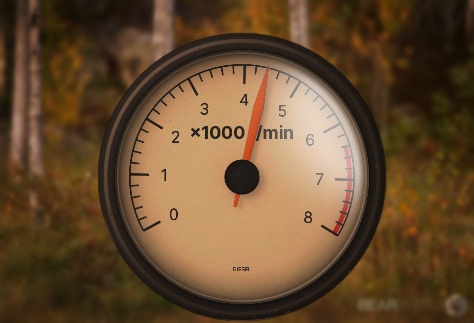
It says 4400 rpm
